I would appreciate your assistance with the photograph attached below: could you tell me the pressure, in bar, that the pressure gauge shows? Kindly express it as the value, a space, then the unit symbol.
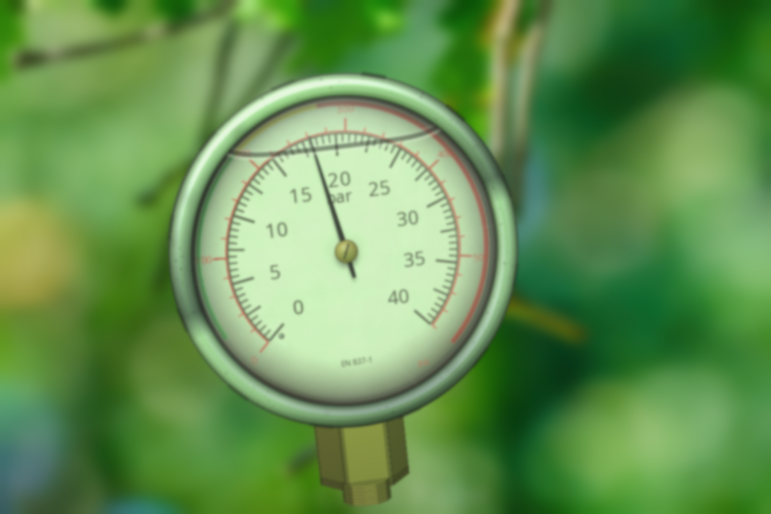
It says 18 bar
